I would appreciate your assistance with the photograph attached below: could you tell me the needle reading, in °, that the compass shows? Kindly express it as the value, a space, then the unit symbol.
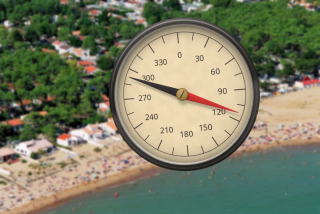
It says 112.5 °
